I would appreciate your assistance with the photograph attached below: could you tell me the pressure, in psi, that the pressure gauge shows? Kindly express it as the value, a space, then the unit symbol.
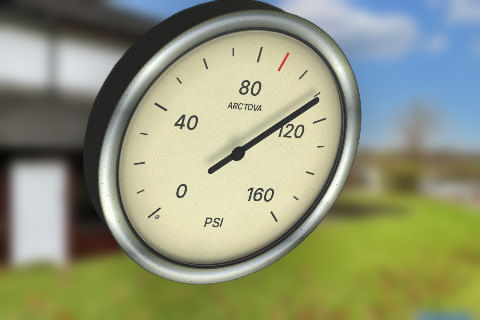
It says 110 psi
